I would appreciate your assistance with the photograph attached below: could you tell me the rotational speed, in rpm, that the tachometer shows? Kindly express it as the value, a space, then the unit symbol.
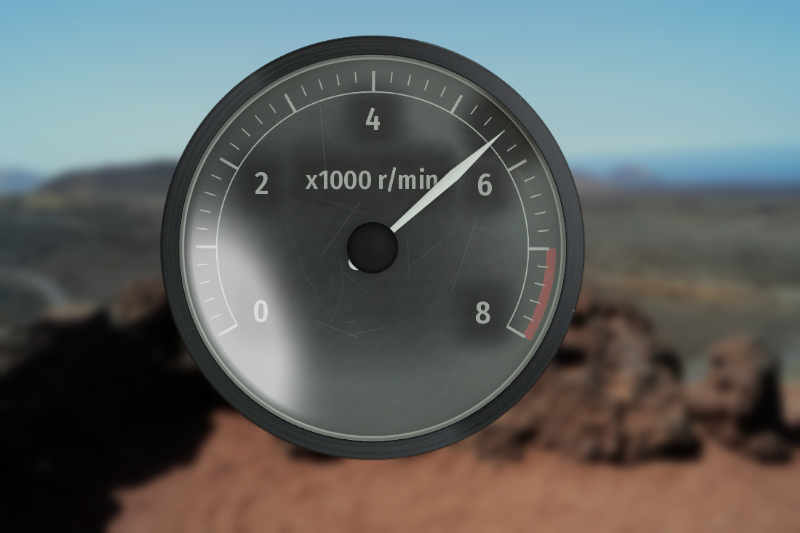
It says 5600 rpm
